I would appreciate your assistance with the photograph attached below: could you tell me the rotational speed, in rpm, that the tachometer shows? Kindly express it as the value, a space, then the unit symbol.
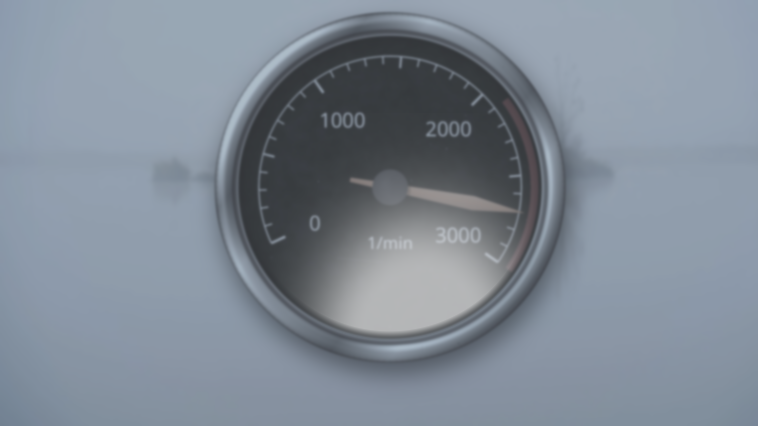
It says 2700 rpm
